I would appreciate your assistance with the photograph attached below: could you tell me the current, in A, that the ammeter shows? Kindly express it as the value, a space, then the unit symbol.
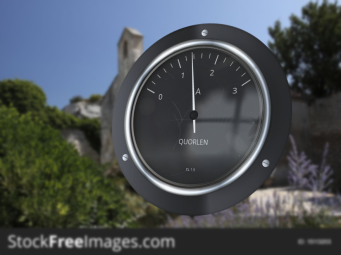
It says 1.4 A
